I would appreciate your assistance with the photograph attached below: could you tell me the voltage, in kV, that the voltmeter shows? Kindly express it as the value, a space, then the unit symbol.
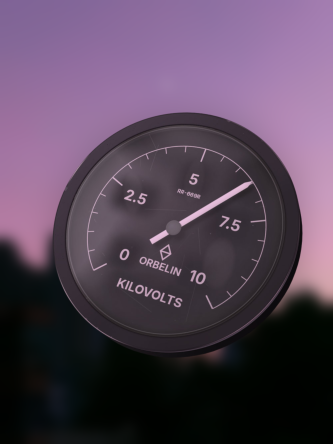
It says 6.5 kV
